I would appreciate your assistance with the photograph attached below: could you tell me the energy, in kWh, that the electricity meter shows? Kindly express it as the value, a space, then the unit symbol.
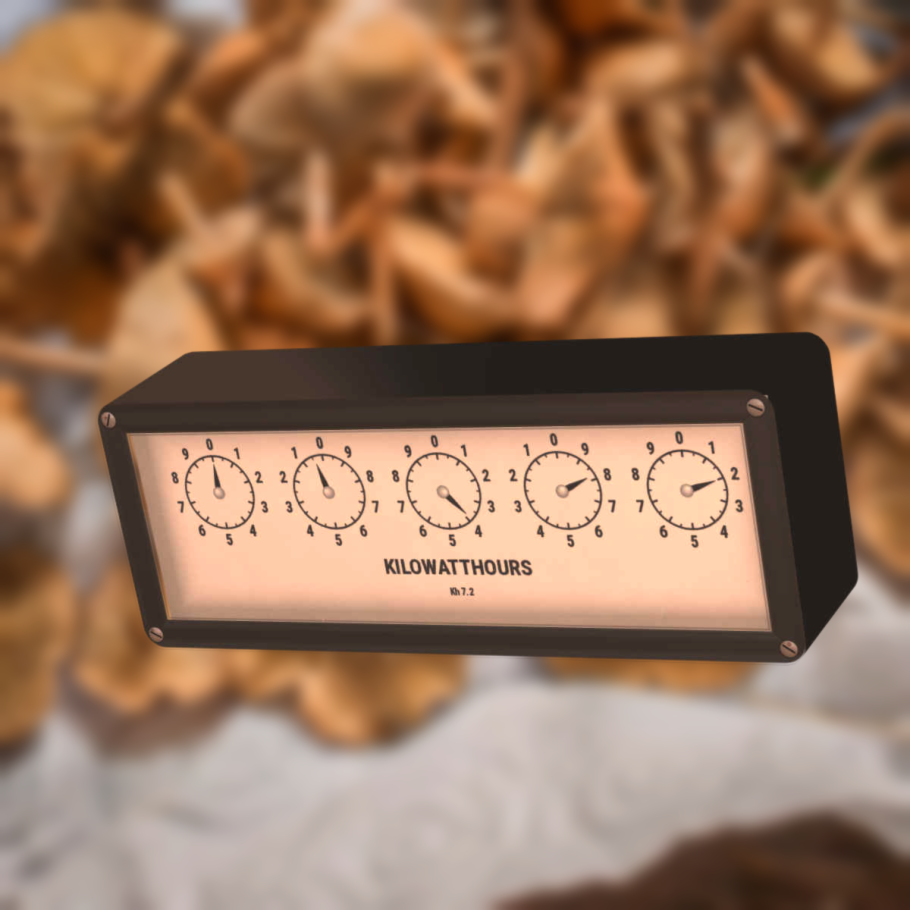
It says 382 kWh
